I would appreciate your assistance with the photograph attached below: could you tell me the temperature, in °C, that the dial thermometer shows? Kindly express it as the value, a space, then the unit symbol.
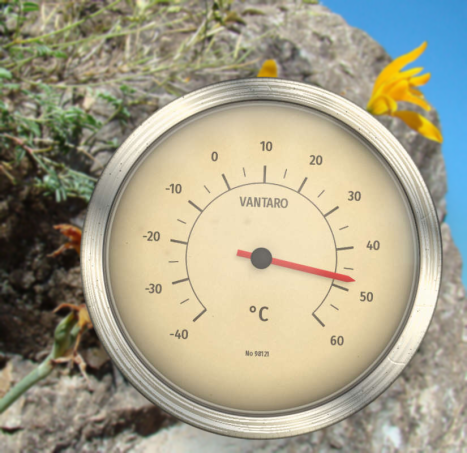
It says 47.5 °C
